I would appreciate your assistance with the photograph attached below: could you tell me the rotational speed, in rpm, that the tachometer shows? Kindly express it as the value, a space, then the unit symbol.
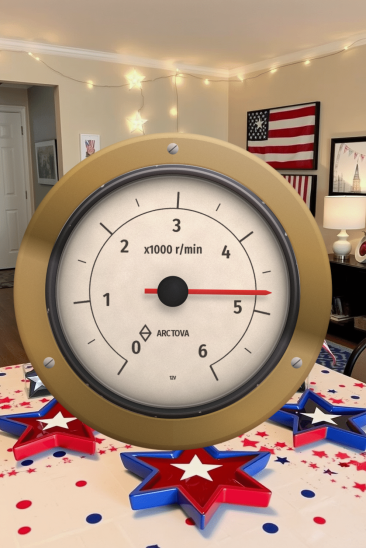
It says 4750 rpm
